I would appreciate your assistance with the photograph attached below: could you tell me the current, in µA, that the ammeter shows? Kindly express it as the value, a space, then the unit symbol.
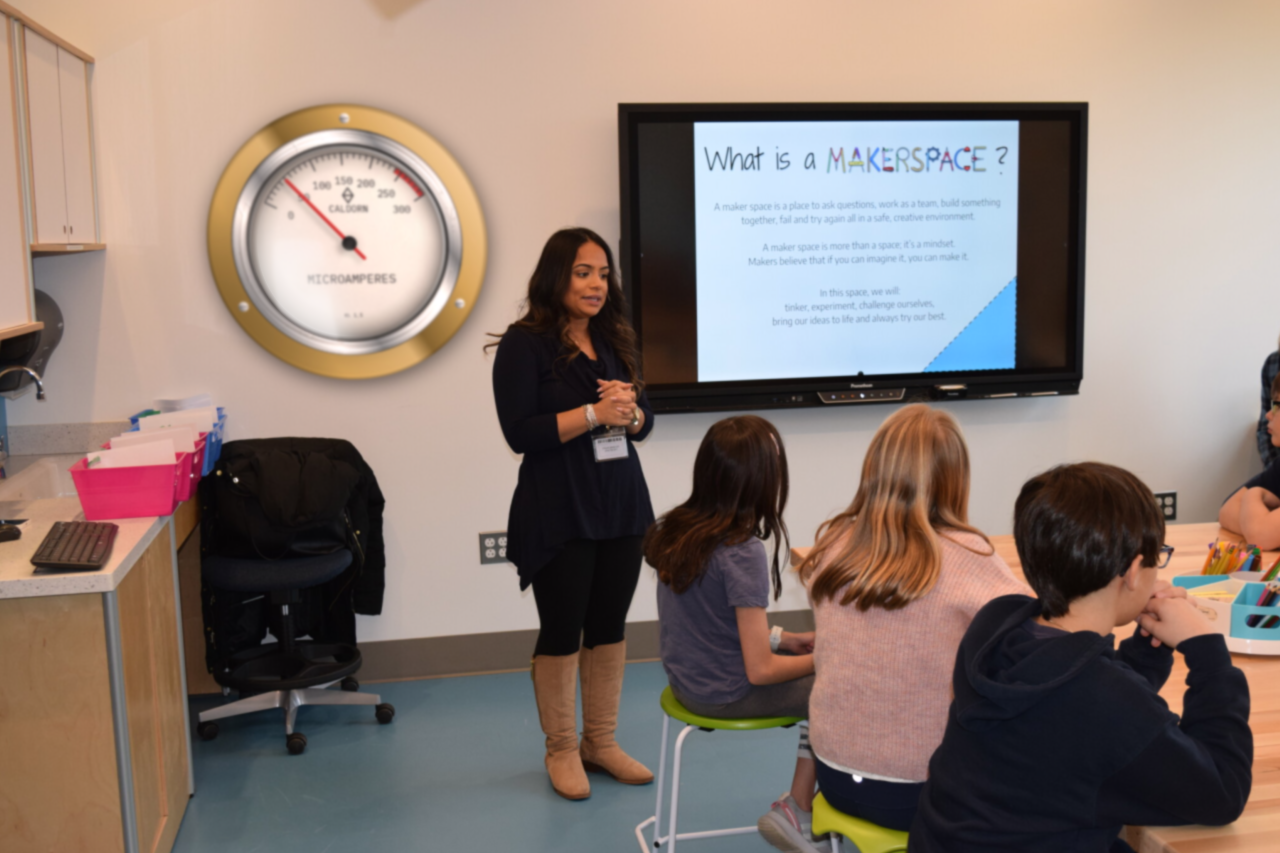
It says 50 µA
